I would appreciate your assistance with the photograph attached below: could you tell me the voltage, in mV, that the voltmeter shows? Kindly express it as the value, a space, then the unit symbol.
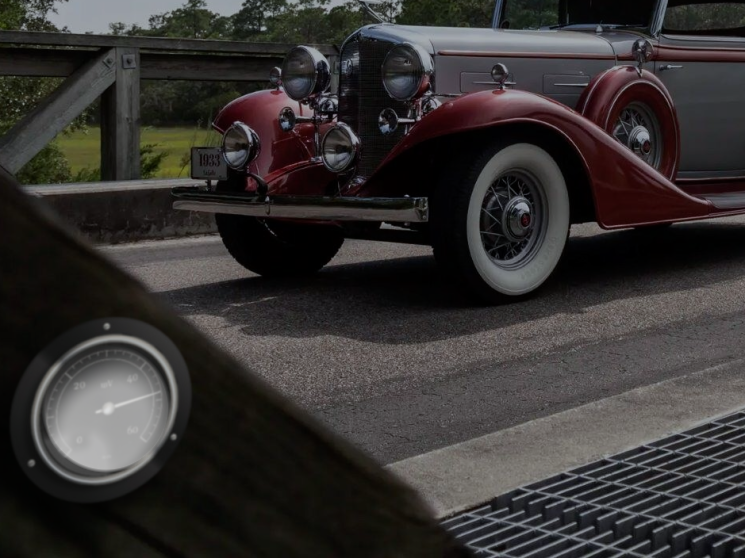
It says 48 mV
